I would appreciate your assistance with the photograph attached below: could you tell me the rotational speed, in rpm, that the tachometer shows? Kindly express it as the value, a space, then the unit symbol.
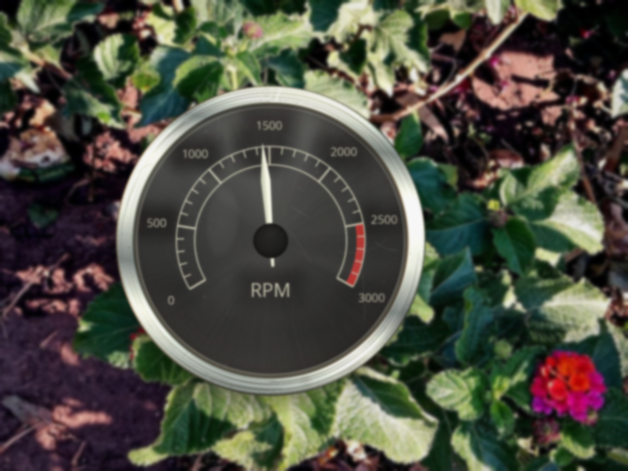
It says 1450 rpm
